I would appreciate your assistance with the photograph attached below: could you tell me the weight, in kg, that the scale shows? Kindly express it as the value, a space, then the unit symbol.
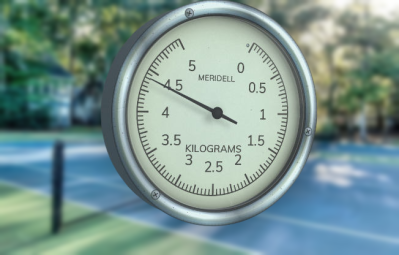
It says 4.4 kg
